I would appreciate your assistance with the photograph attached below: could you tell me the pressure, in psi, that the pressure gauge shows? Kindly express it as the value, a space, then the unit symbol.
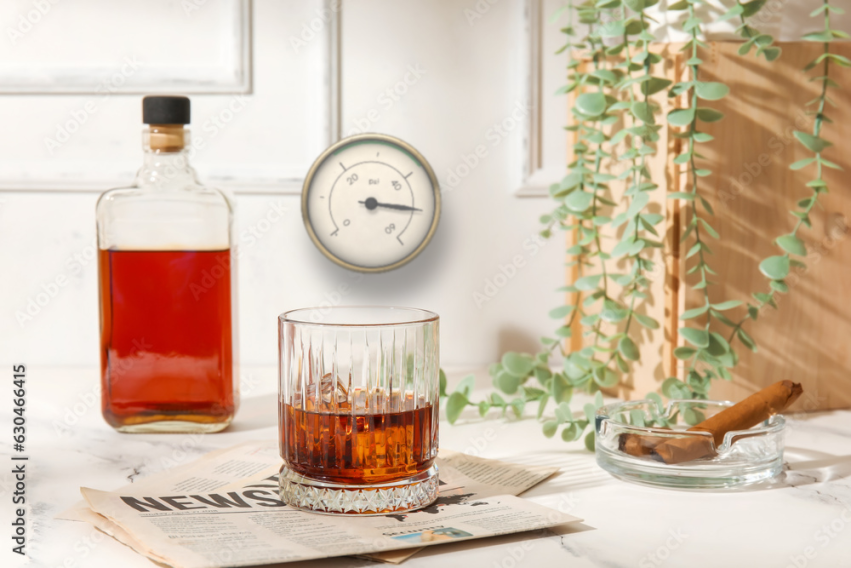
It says 50 psi
